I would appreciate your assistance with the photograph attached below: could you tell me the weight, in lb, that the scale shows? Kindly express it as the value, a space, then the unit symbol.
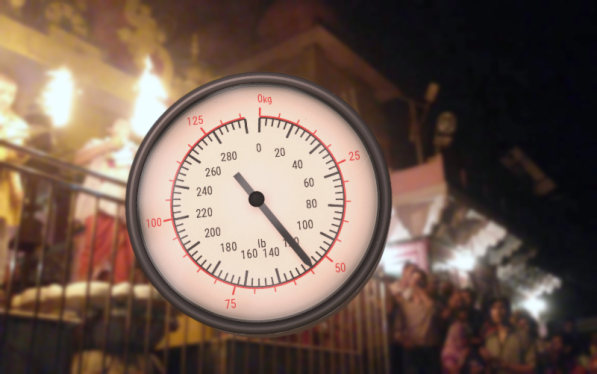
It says 120 lb
